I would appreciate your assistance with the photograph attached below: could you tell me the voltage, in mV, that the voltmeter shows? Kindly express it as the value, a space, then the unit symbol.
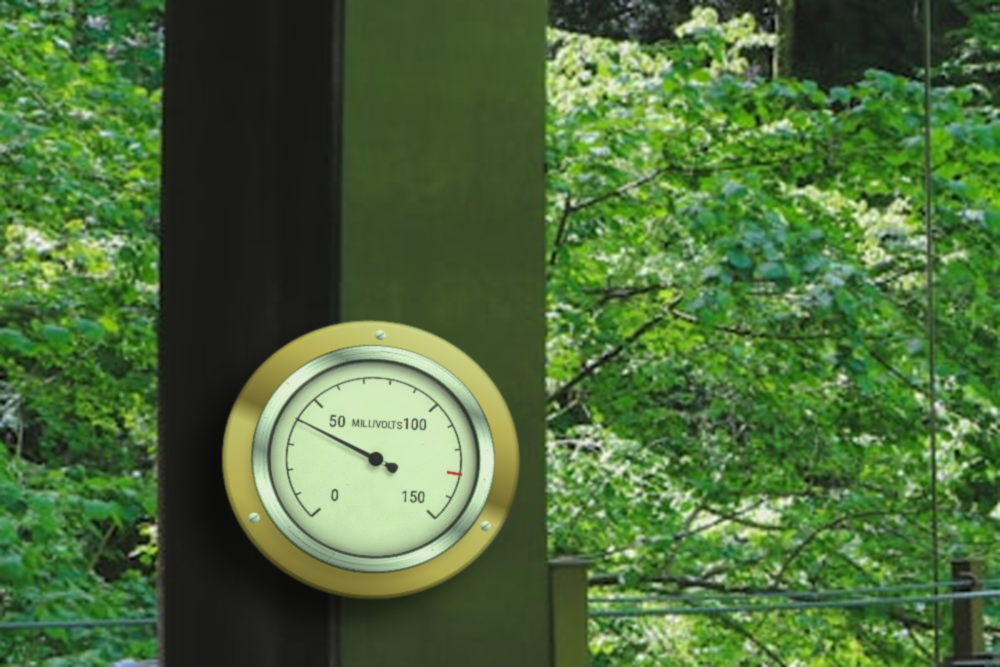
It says 40 mV
